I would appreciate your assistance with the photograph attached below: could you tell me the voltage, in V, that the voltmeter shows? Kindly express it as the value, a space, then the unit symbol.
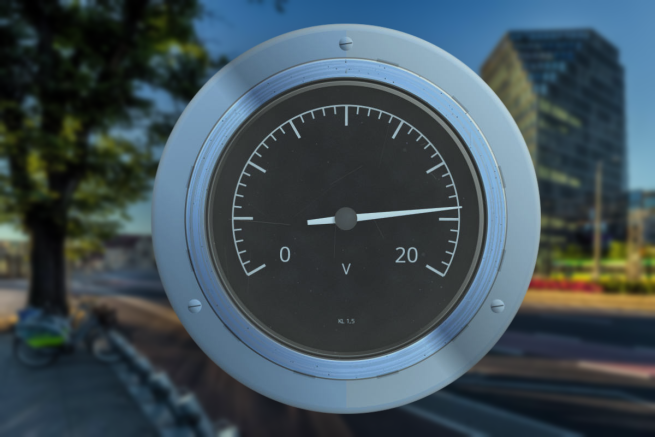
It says 17 V
